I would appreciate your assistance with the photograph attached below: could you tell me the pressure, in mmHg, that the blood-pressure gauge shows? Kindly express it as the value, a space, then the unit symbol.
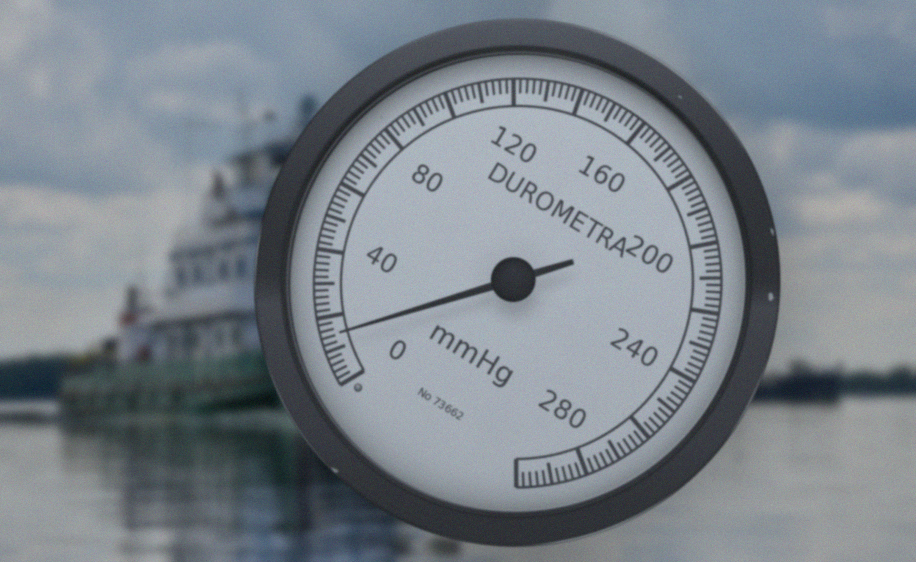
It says 14 mmHg
